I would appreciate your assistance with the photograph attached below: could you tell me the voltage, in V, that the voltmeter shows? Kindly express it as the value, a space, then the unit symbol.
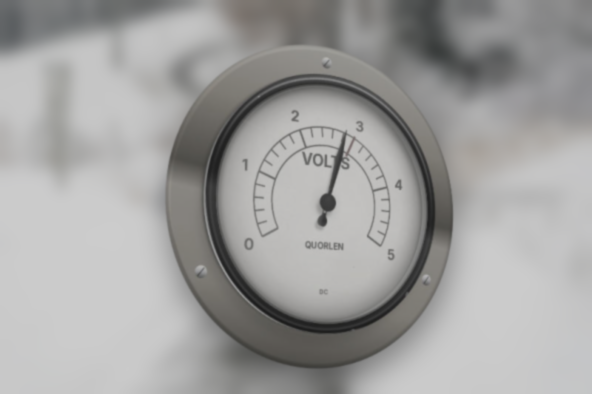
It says 2.8 V
